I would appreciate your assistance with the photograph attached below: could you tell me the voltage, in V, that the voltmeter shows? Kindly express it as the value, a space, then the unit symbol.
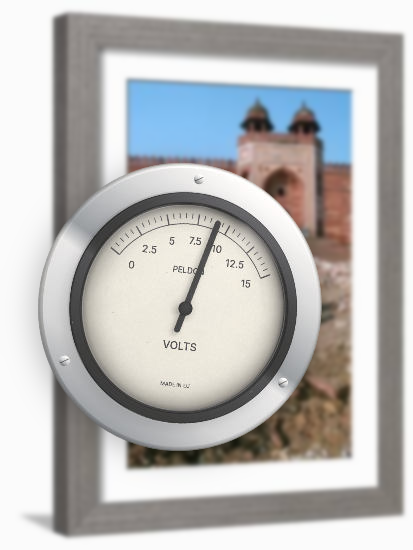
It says 9 V
